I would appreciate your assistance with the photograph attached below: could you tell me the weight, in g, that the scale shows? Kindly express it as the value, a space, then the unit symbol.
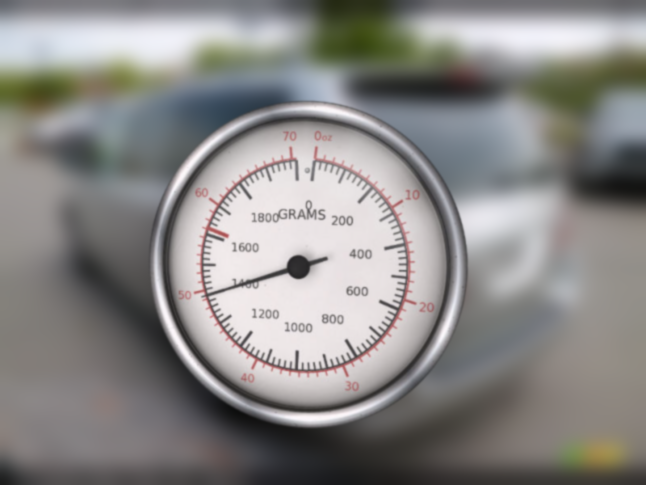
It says 1400 g
